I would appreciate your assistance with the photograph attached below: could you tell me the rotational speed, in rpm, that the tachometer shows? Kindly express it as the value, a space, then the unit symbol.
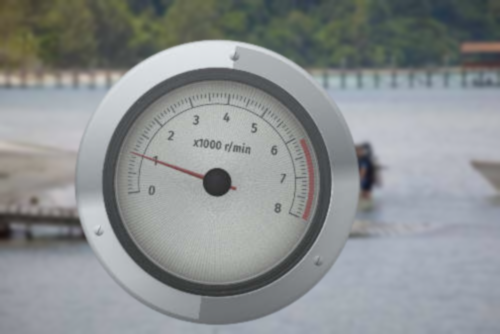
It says 1000 rpm
